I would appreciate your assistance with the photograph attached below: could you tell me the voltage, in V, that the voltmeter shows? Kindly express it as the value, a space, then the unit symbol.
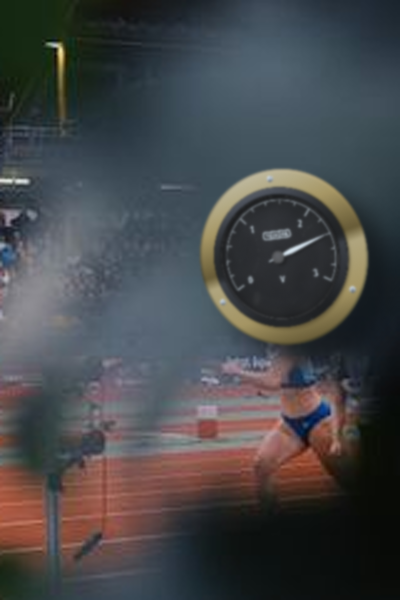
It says 2.4 V
